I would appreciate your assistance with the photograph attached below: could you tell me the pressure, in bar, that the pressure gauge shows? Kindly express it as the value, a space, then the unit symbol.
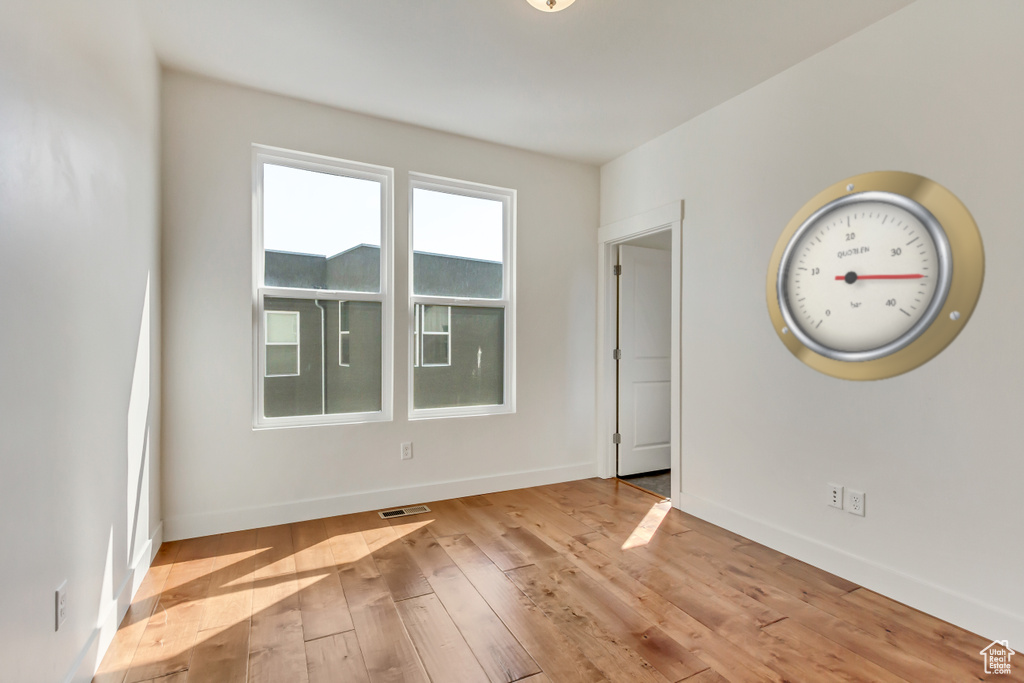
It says 35 bar
